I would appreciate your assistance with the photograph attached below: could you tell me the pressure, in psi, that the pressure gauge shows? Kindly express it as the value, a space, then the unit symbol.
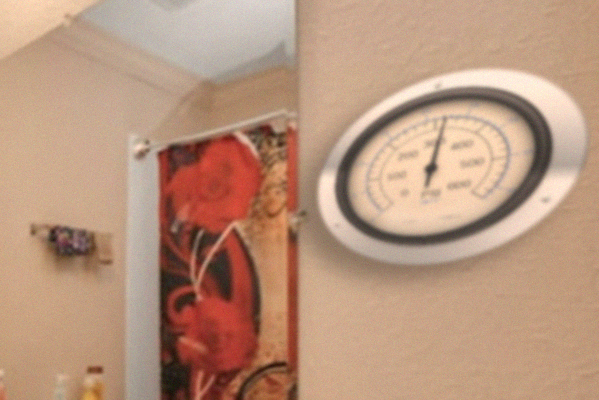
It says 320 psi
